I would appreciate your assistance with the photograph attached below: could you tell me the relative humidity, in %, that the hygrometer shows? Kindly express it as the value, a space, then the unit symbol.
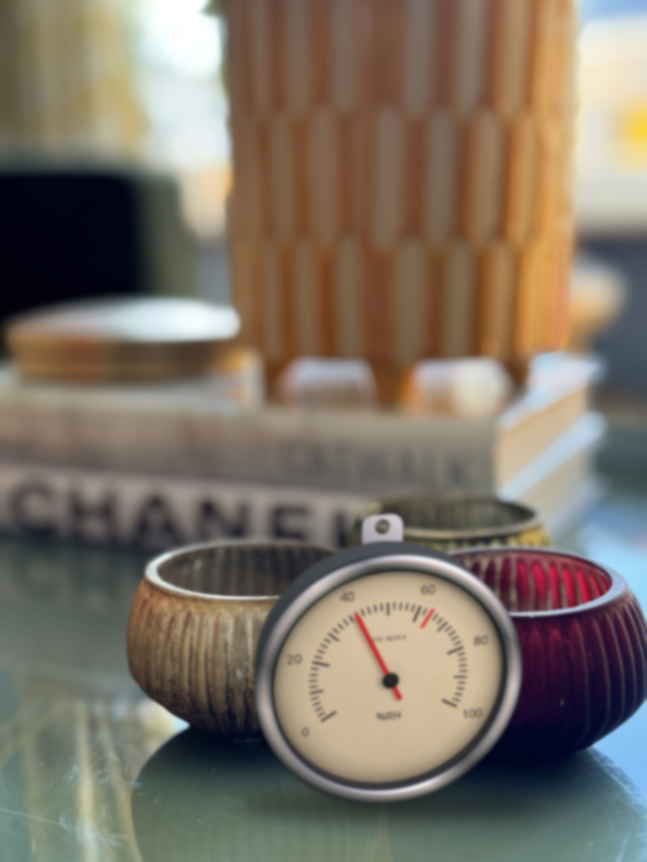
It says 40 %
